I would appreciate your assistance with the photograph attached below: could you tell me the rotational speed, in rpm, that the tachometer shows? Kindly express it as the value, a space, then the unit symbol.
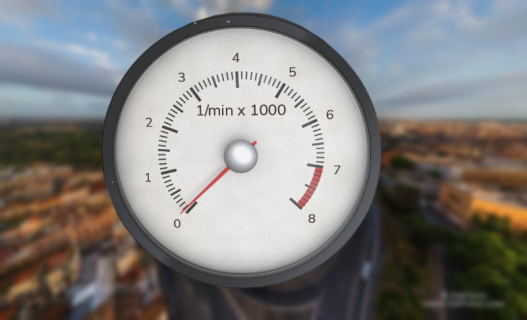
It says 100 rpm
